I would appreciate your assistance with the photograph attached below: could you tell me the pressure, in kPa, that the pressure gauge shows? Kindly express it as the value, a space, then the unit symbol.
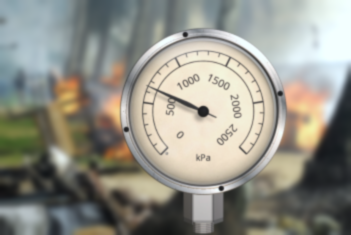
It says 650 kPa
